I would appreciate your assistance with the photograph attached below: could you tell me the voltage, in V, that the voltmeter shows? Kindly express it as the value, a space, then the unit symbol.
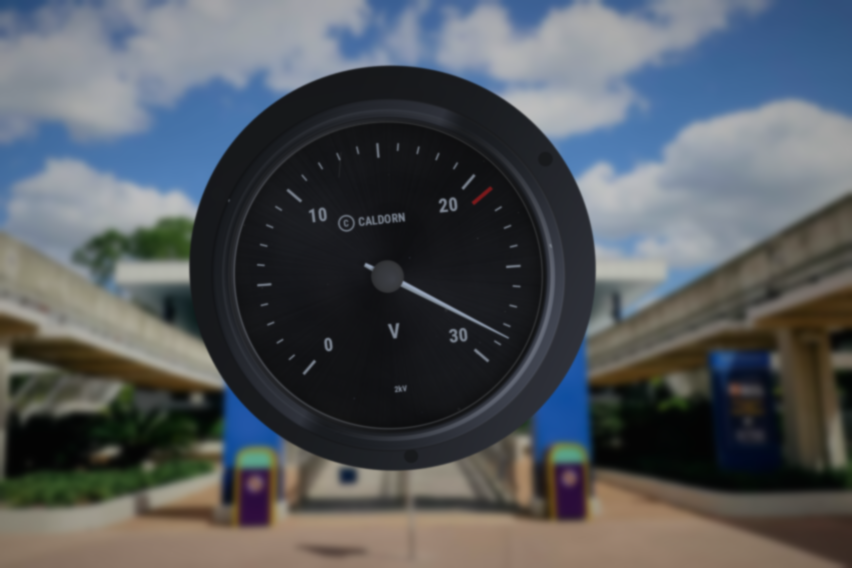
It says 28.5 V
